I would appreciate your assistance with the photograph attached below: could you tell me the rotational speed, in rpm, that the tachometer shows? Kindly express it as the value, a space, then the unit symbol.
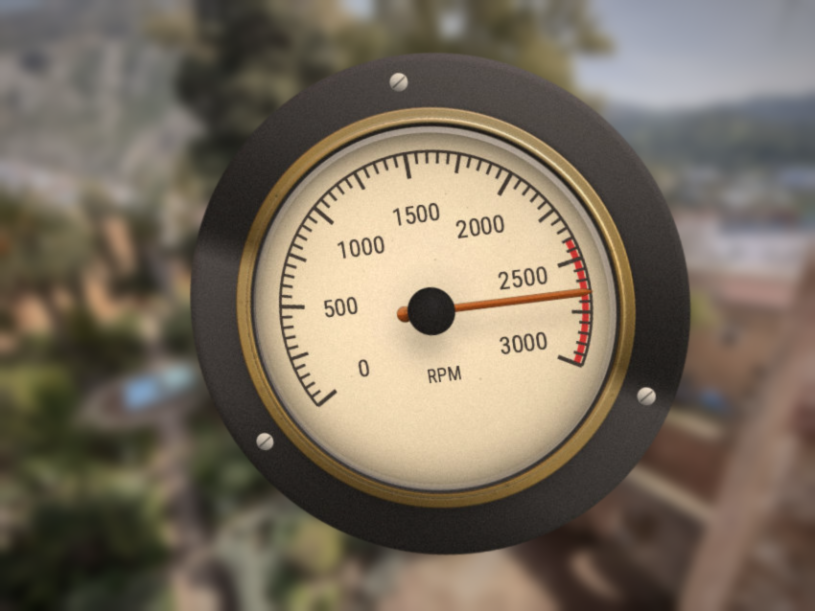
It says 2650 rpm
